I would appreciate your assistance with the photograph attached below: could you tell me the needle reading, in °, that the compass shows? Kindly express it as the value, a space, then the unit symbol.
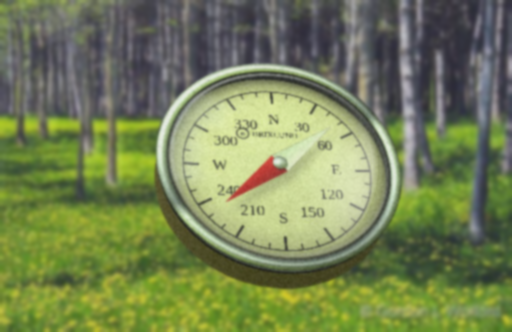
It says 230 °
